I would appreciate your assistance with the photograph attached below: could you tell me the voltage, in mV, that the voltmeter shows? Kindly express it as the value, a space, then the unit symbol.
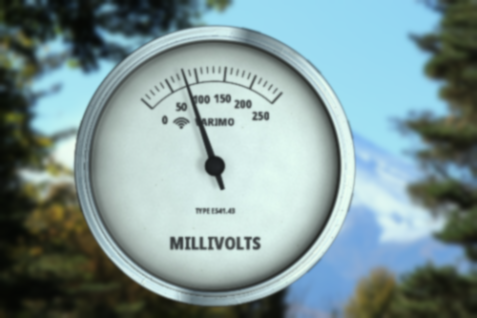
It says 80 mV
